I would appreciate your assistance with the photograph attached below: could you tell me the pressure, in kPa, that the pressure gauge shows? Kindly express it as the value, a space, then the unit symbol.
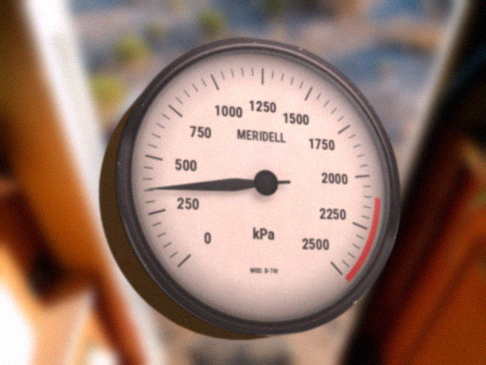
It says 350 kPa
